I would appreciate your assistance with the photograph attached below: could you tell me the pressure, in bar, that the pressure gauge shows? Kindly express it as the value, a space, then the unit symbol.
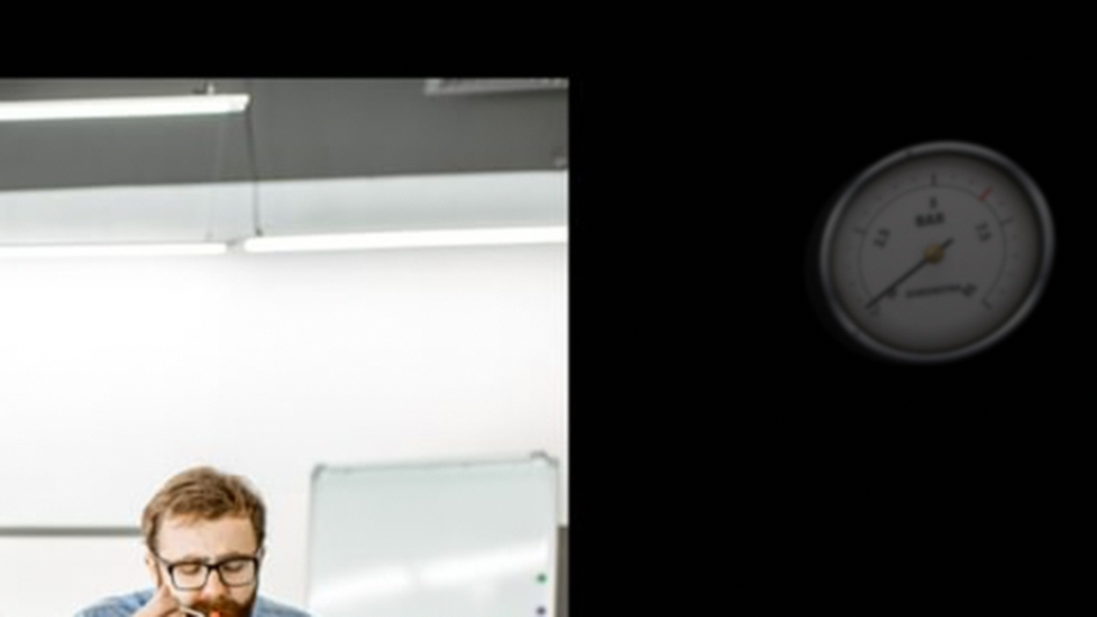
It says 0.25 bar
